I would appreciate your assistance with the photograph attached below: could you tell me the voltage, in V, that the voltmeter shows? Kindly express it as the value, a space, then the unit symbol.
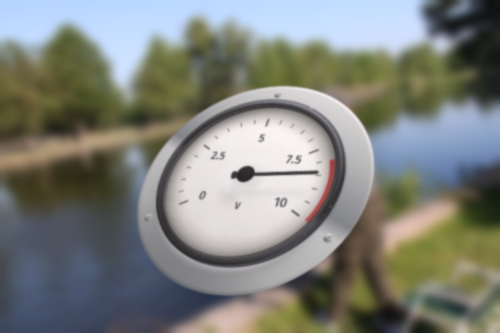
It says 8.5 V
